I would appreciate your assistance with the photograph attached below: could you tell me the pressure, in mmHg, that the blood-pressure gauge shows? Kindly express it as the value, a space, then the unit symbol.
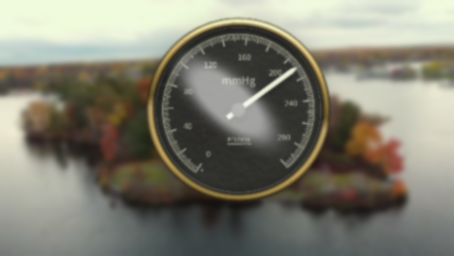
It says 210 mmHg
